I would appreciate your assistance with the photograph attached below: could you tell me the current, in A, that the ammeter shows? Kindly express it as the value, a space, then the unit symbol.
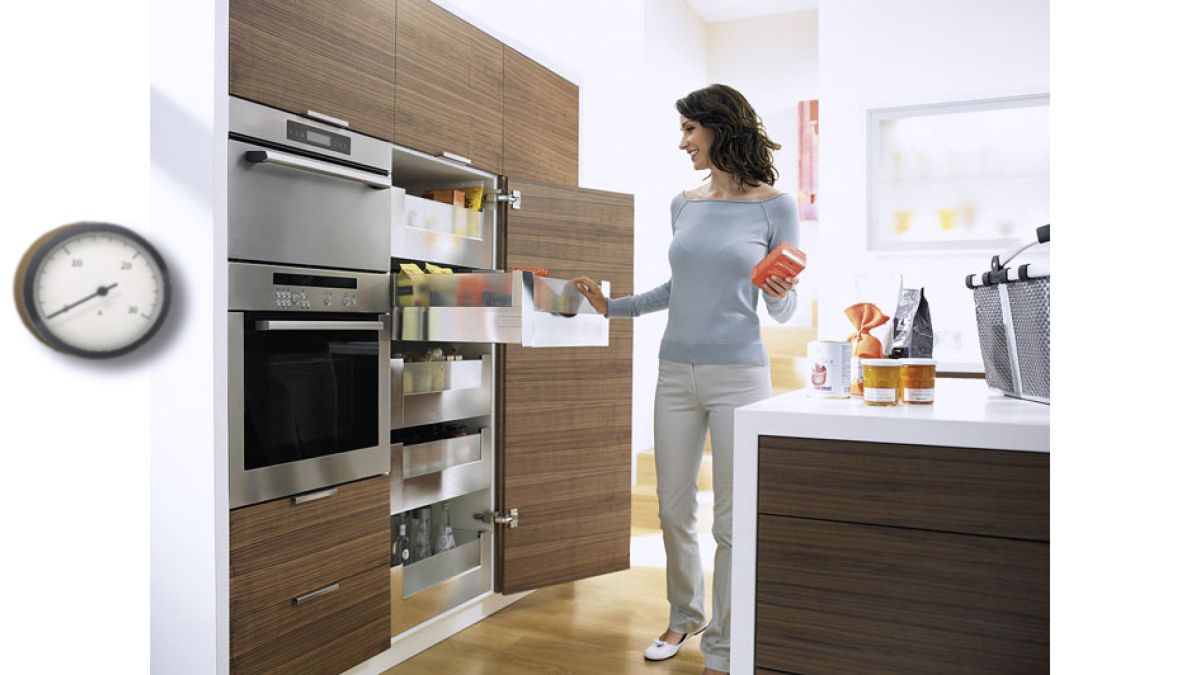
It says 0 A
